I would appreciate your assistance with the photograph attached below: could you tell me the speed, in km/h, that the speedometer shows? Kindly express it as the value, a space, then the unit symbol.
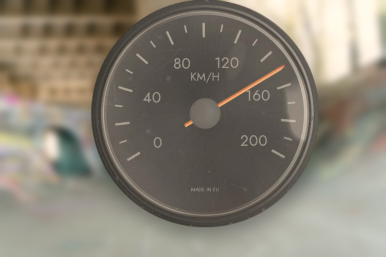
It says 150 km/h
